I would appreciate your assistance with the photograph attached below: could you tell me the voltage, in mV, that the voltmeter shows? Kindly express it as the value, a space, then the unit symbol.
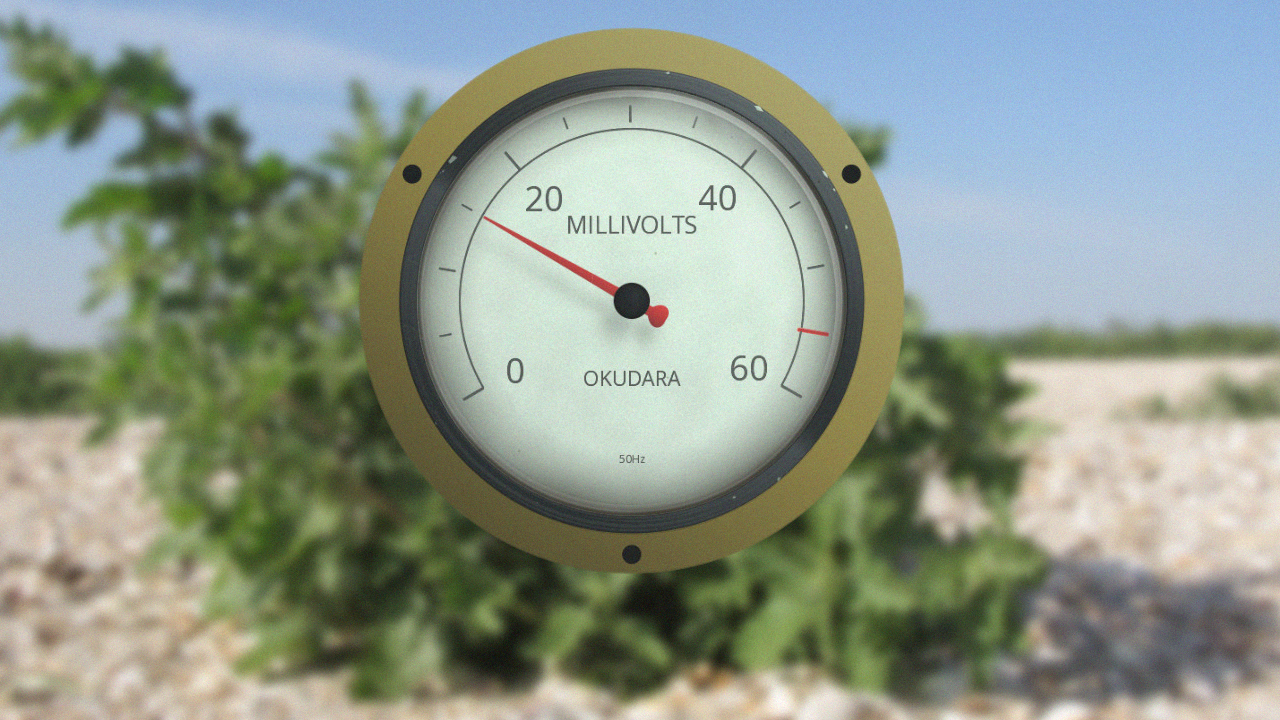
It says 15 mV
